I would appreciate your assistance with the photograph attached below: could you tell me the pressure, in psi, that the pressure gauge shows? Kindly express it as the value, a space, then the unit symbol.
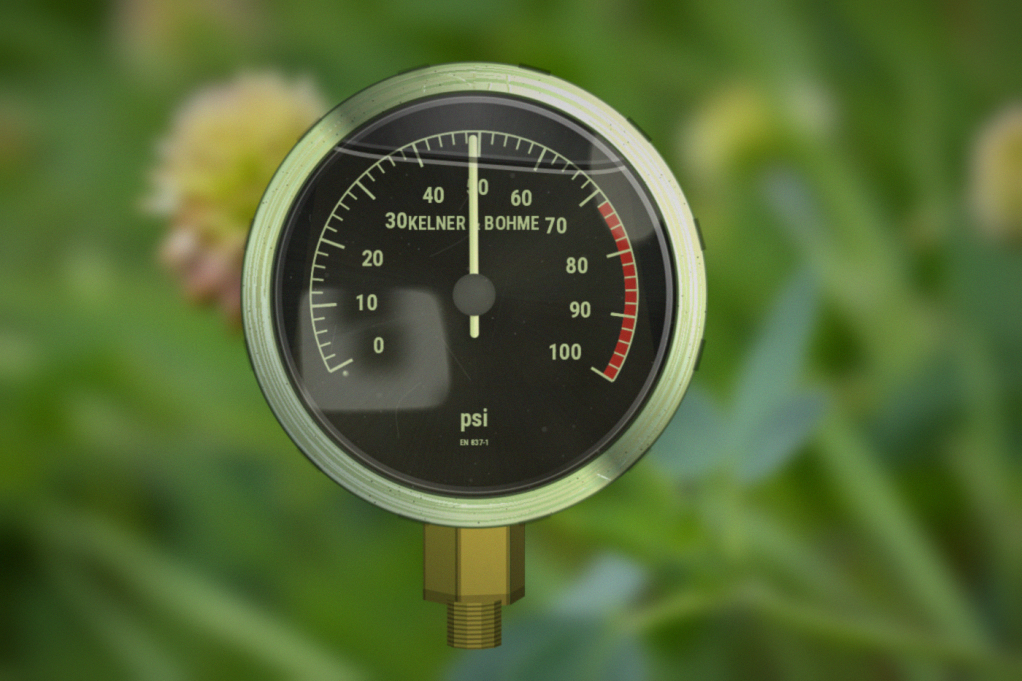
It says 49 psi
